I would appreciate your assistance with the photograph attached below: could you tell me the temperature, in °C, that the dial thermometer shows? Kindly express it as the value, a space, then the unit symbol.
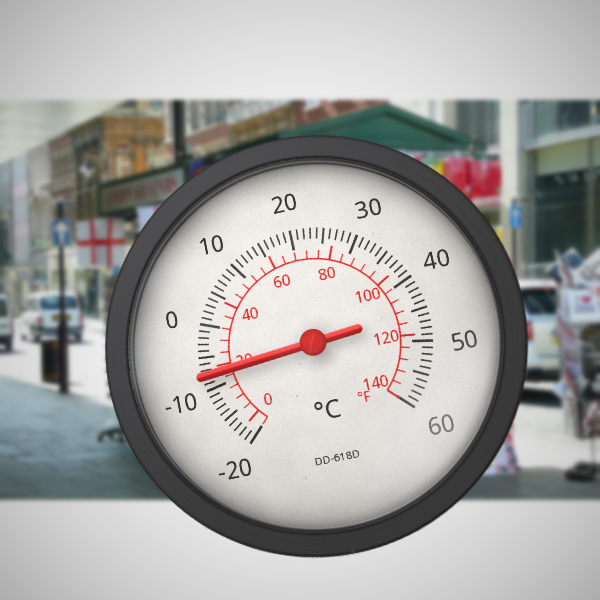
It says -8 °C
